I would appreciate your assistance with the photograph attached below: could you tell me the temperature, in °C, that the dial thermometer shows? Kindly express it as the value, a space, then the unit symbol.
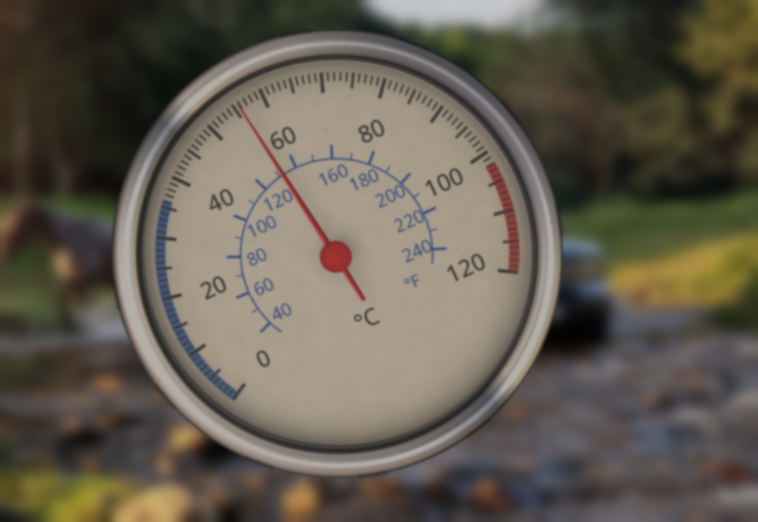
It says 56 °C
